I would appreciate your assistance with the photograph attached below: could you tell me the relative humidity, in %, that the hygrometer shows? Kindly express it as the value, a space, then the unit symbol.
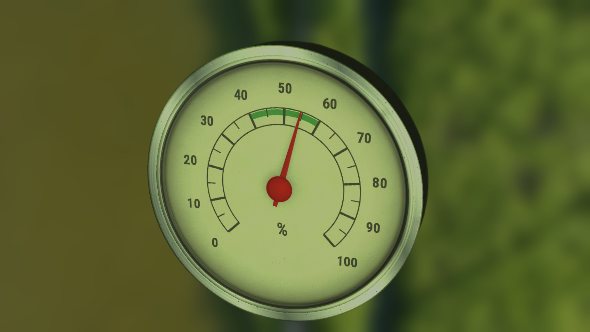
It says 55 %
